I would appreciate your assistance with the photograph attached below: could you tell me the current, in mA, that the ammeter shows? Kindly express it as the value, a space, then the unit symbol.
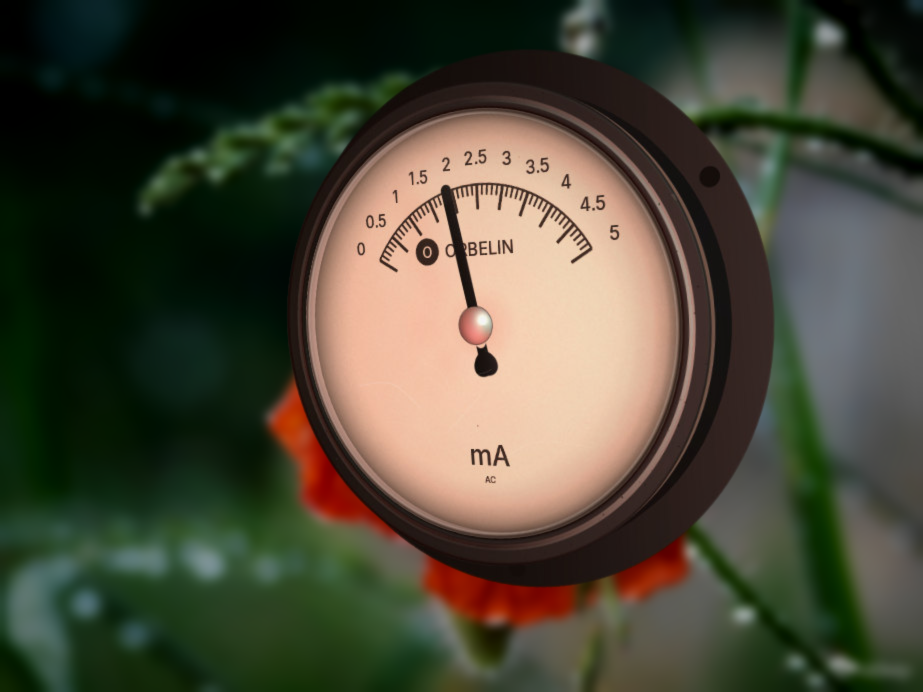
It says 2 mA
